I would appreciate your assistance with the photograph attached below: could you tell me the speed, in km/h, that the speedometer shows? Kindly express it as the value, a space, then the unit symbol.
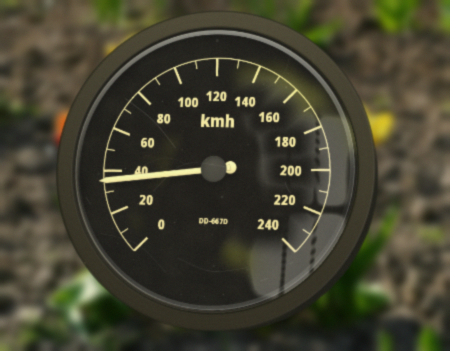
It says 35 km/h
